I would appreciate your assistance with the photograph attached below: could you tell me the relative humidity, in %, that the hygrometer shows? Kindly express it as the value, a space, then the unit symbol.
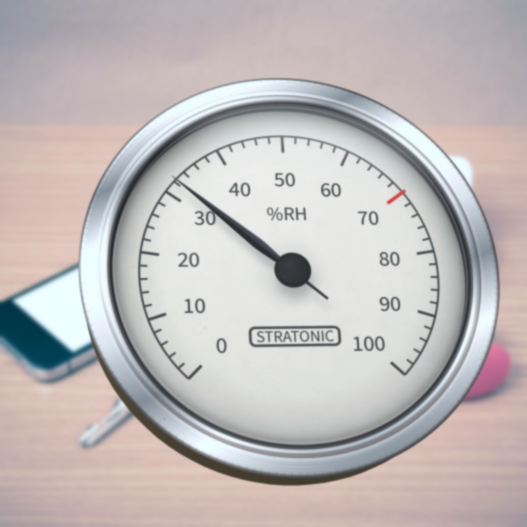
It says 32 %
